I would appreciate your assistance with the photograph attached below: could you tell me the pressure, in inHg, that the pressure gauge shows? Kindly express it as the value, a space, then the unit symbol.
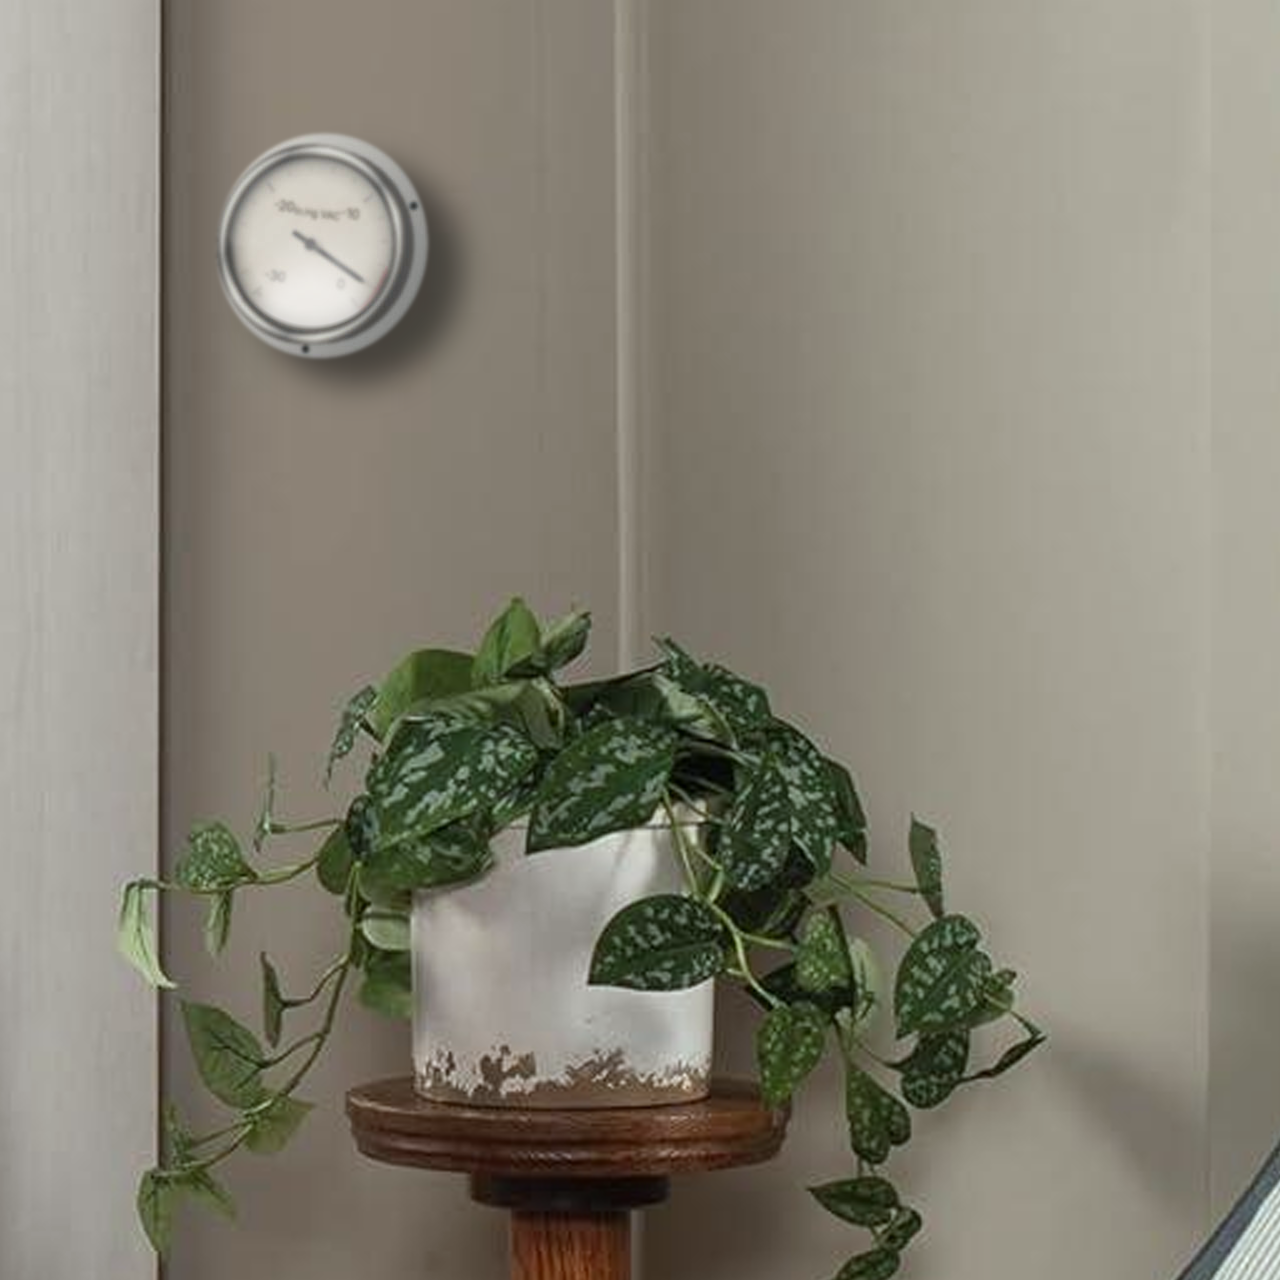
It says -2 inHg
